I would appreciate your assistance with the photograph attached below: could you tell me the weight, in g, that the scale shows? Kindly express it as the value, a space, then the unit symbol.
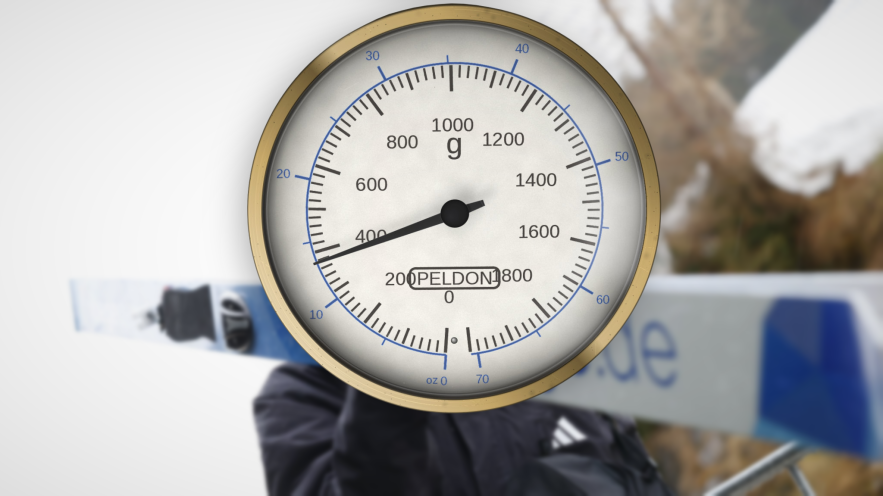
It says 380 g
